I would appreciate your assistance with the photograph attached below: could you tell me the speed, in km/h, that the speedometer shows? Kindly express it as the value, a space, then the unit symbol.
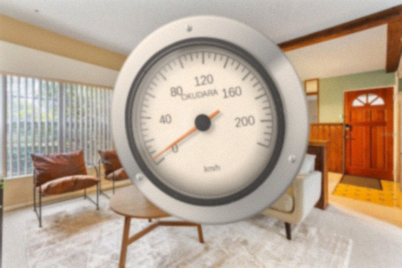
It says 5 km/h
